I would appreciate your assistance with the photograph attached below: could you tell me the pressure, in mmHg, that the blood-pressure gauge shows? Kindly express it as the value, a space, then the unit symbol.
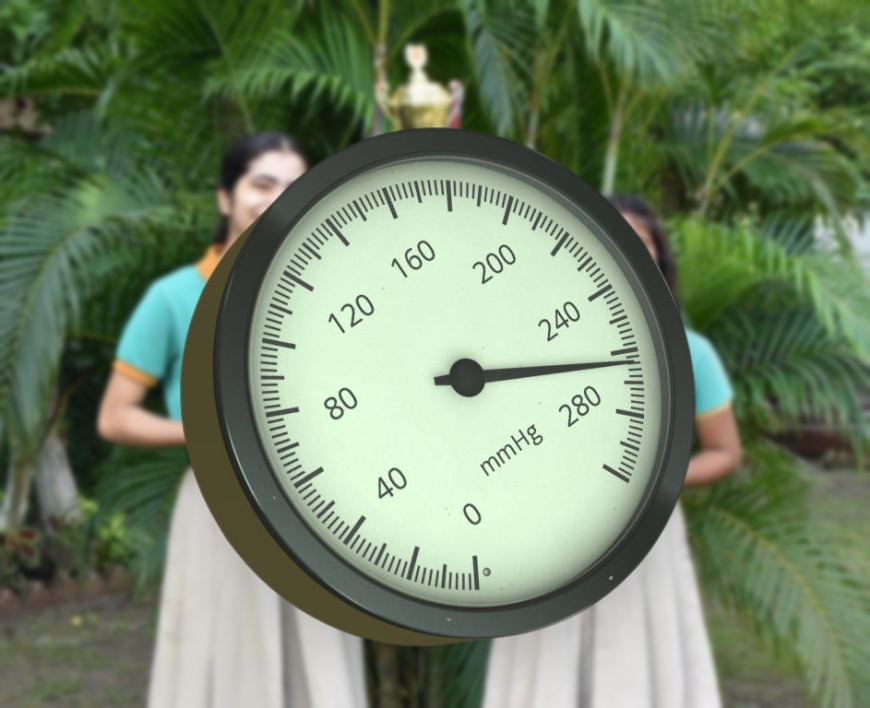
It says 264 mmHg
